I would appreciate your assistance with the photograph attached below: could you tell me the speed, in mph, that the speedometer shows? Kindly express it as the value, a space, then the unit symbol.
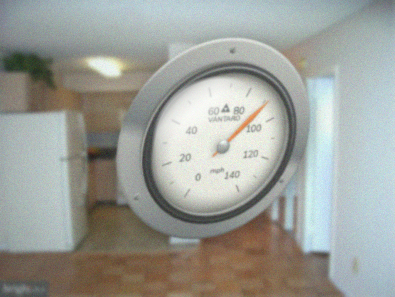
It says 90 mph
